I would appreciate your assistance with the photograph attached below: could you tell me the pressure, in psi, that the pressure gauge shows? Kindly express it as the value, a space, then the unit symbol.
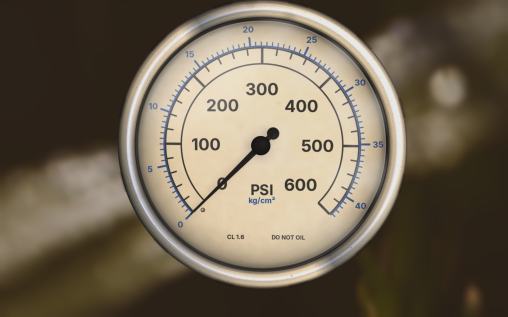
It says 0 psi
